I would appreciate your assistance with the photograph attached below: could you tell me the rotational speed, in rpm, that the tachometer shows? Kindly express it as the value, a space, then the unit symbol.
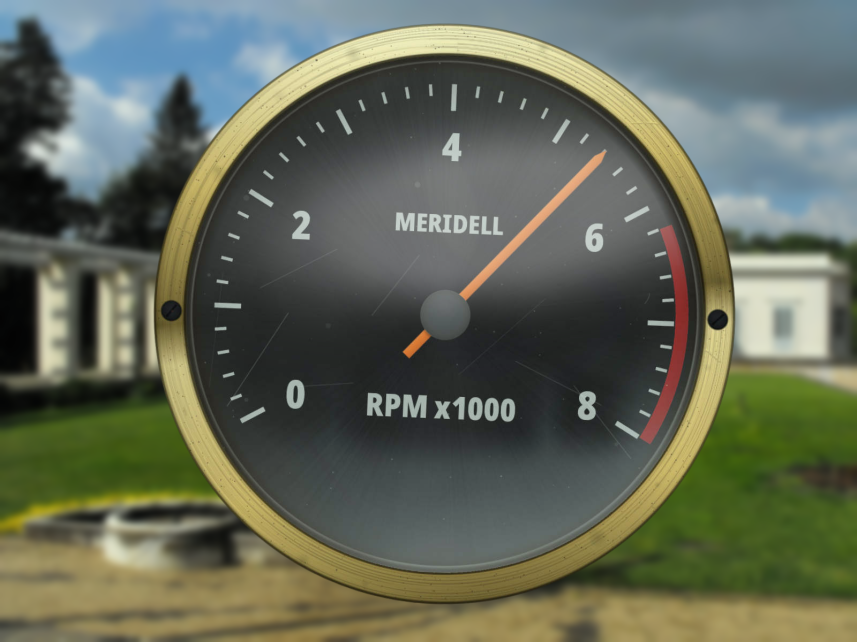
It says 5400 rpm
